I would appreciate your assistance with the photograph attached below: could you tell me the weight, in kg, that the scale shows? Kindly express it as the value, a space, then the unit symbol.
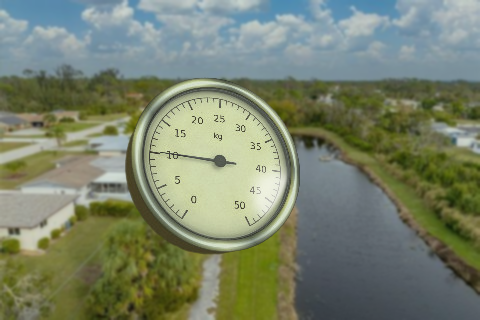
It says 10 kg
